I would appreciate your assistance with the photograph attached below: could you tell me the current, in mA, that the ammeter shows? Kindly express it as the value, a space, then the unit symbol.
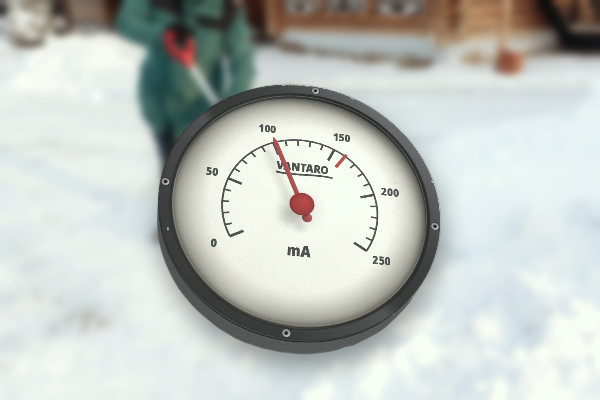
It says 100 mA
